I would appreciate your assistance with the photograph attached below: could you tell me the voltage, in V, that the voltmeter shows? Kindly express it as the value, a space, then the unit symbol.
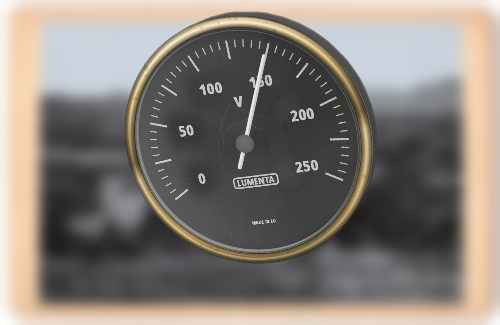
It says 150 V
